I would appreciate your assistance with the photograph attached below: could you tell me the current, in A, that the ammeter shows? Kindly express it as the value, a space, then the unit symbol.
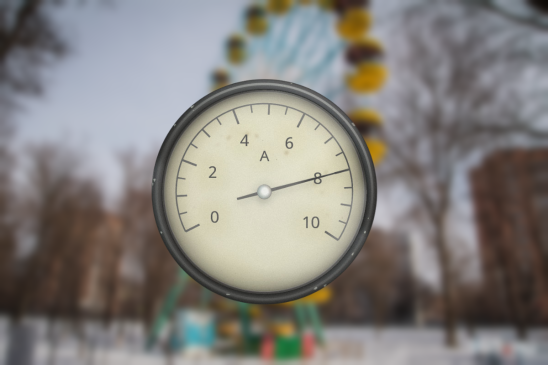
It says 8 A
